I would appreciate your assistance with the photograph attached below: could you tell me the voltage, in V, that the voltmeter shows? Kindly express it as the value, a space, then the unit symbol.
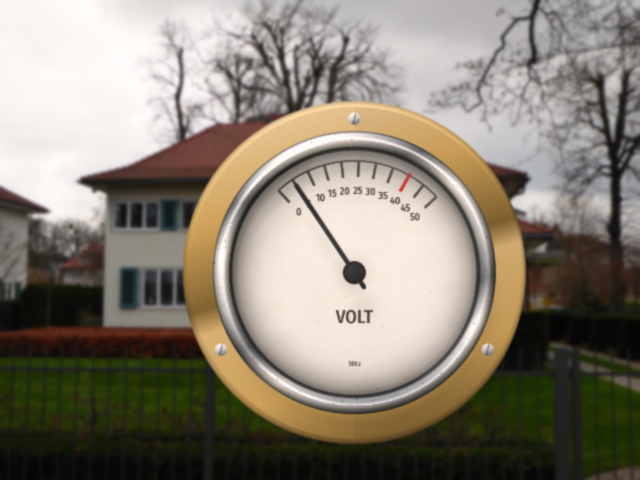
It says 5 V
